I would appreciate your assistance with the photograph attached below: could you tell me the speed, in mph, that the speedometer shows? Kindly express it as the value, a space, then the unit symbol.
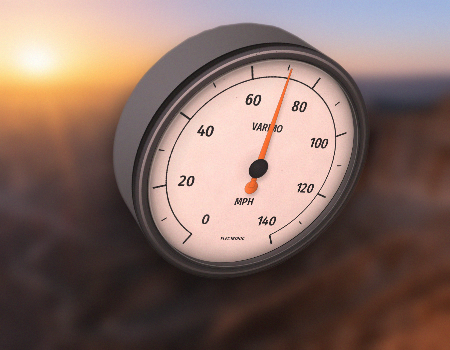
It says 70 mph
